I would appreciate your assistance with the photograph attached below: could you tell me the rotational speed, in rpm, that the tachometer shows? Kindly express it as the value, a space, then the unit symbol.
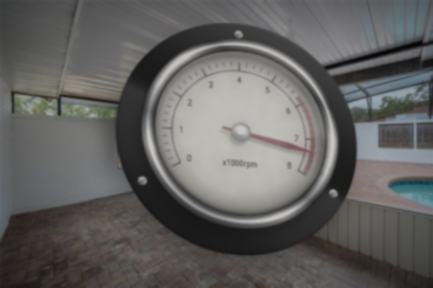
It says 7400 rpm
